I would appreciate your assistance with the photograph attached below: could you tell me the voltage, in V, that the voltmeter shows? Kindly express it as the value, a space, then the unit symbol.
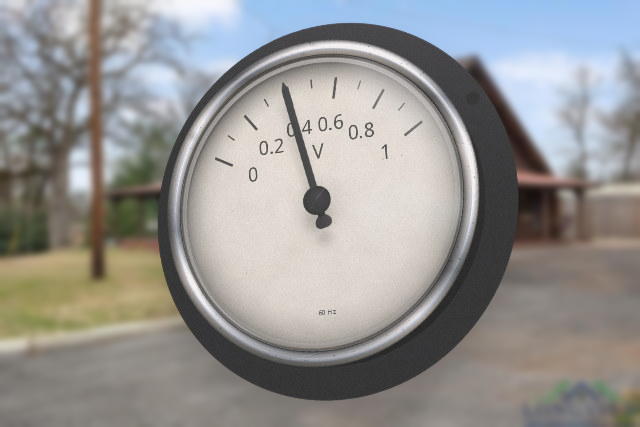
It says 0.4 V
